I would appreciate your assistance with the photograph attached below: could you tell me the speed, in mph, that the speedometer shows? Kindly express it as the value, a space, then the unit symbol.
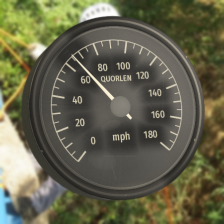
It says 65 mph
